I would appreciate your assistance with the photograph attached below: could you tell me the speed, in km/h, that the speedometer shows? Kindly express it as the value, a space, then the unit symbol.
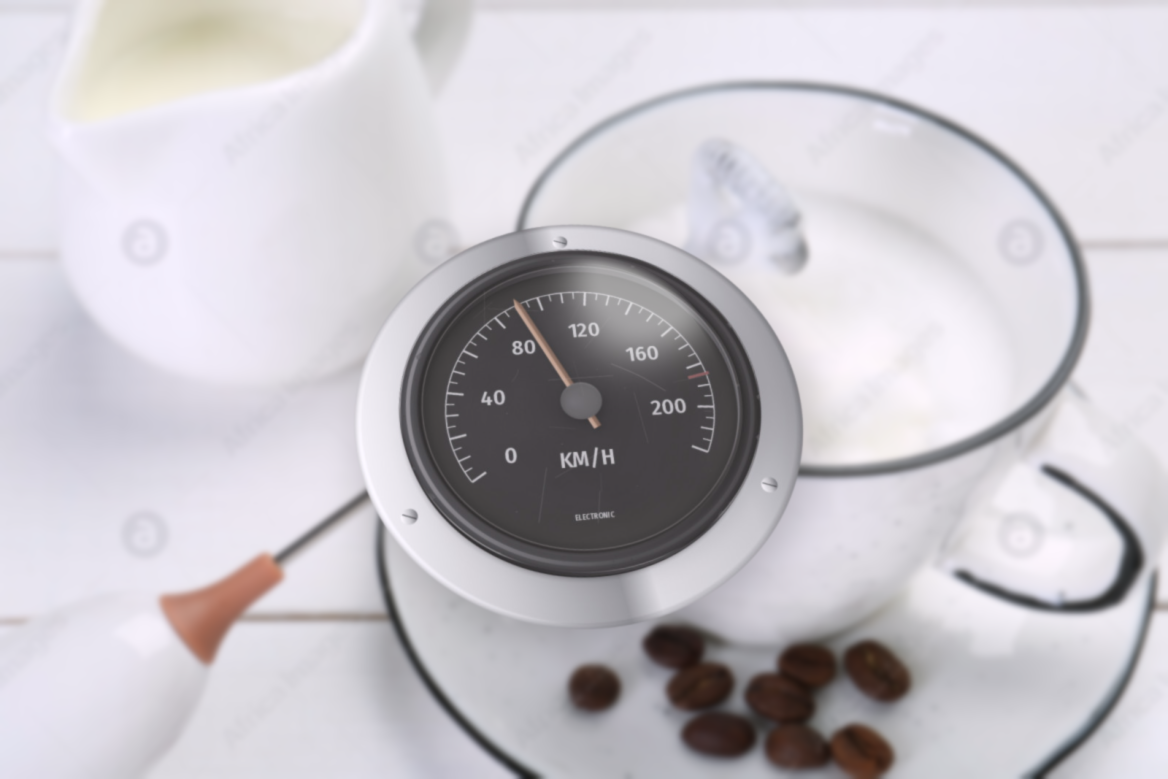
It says 90 km/h
